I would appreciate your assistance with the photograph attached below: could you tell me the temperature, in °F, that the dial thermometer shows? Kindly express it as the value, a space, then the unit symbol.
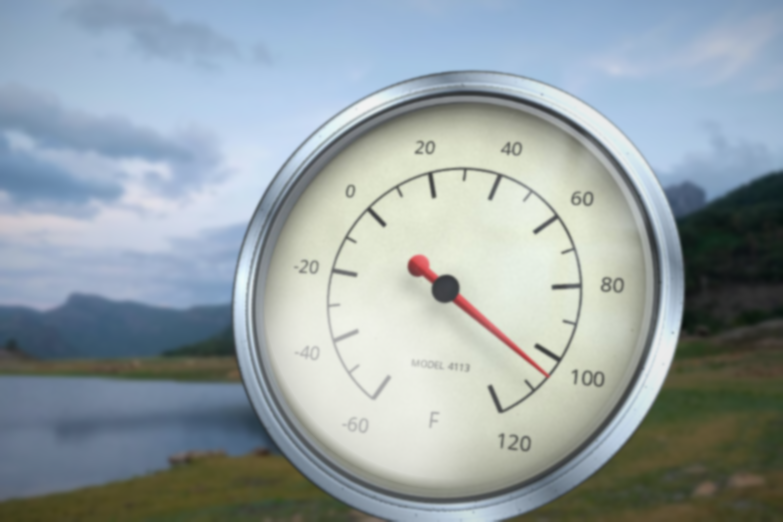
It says 105 °F
